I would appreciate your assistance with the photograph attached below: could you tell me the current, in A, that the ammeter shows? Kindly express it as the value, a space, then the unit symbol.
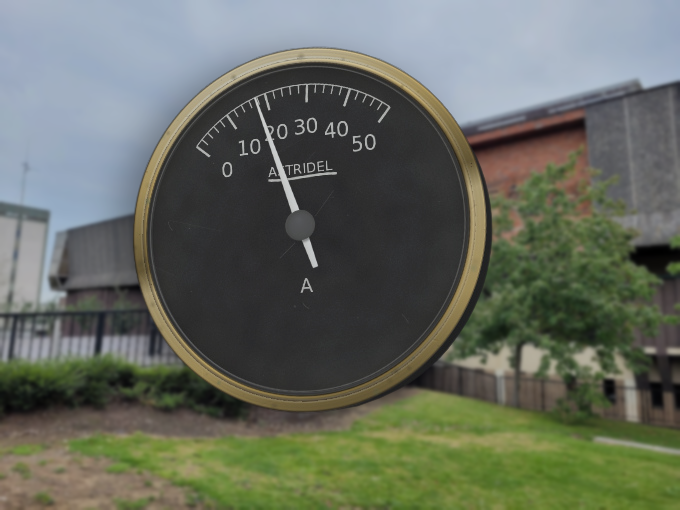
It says 18 A
